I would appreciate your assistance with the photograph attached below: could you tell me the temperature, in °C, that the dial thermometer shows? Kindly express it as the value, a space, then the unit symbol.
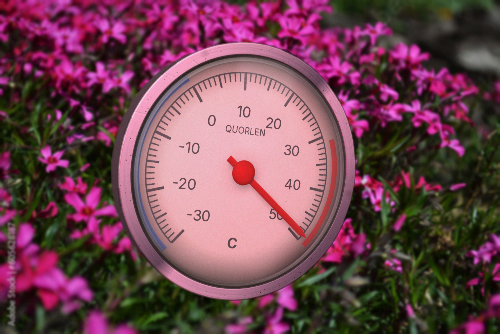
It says 49 °C
